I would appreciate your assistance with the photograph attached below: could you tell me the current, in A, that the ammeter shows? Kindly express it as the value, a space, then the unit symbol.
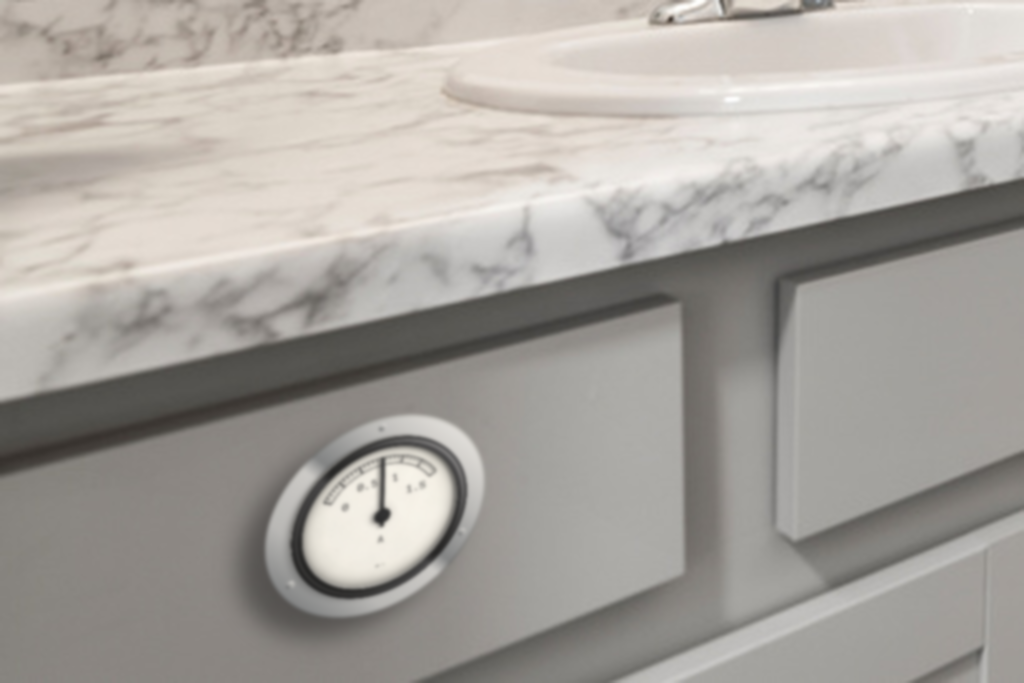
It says 0.75 A
